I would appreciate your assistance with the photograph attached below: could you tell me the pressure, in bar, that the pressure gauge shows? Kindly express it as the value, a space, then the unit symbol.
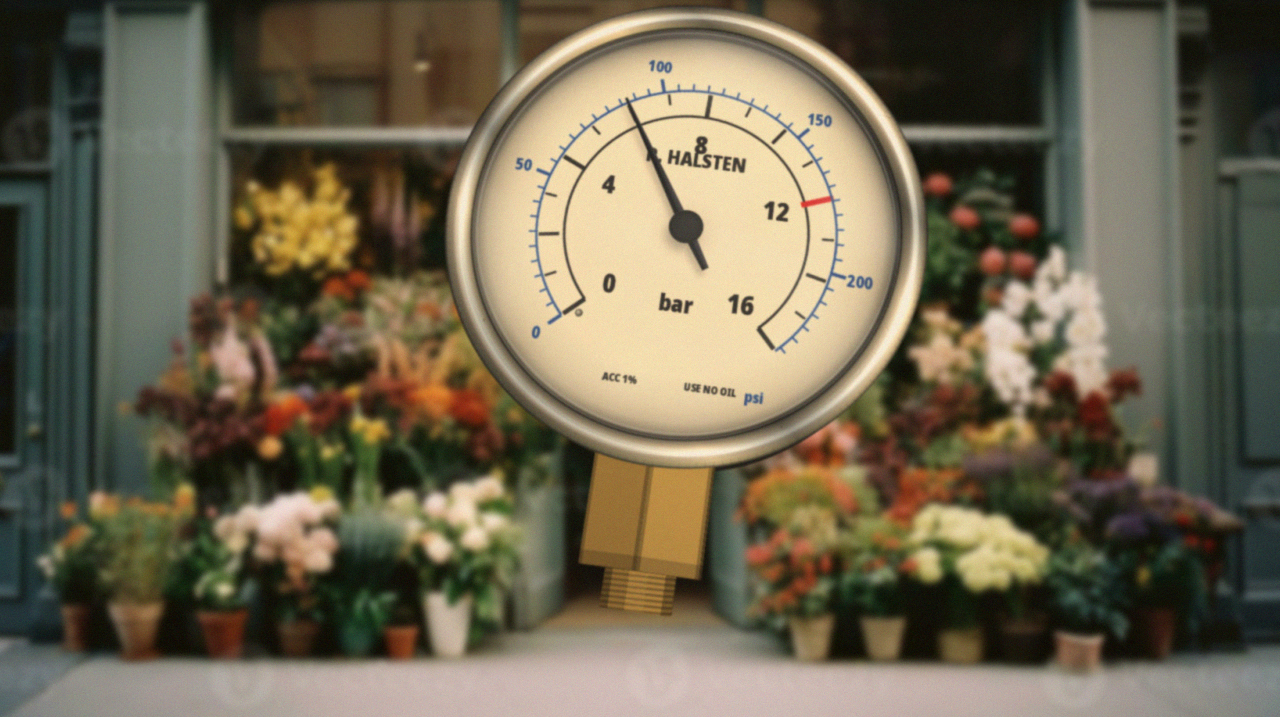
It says 6 bar
